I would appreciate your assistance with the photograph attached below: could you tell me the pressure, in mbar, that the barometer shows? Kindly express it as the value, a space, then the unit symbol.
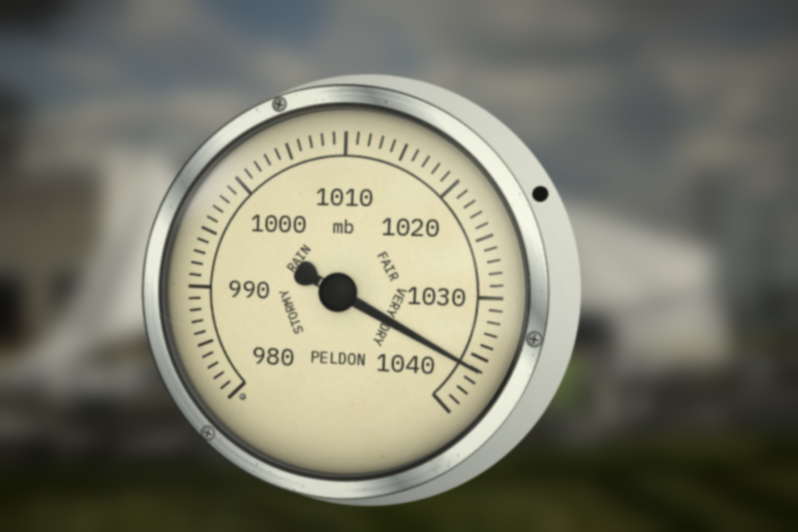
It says 1036 mbar
